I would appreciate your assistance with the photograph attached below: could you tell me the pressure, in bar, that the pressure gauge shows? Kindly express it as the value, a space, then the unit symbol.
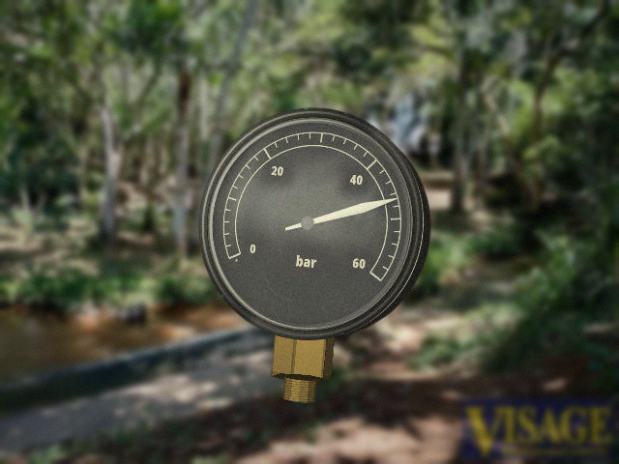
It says 47 bar
